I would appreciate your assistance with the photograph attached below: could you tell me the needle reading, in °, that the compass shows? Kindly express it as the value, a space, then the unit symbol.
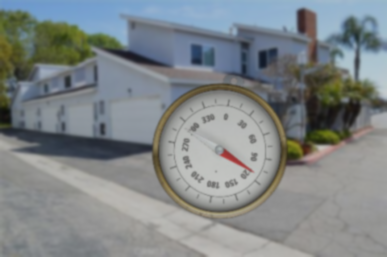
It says 112.5 °
